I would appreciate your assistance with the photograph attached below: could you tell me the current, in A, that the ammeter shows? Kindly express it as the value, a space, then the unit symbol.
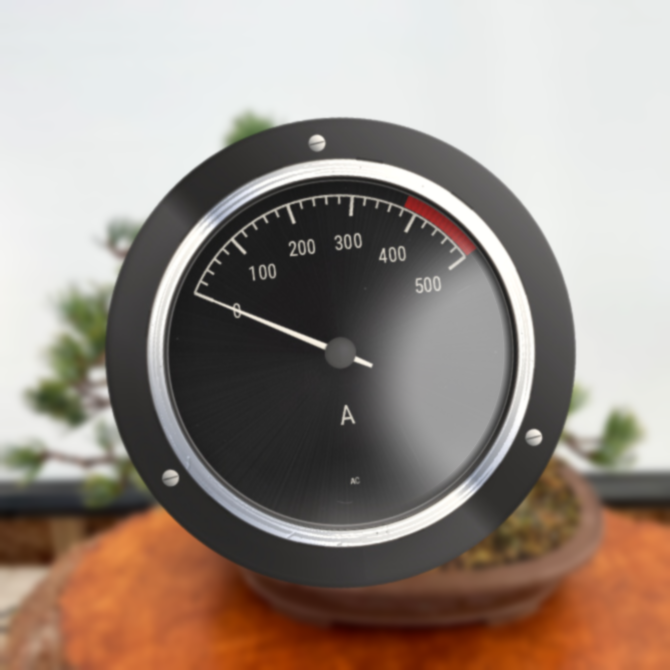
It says 0 A
